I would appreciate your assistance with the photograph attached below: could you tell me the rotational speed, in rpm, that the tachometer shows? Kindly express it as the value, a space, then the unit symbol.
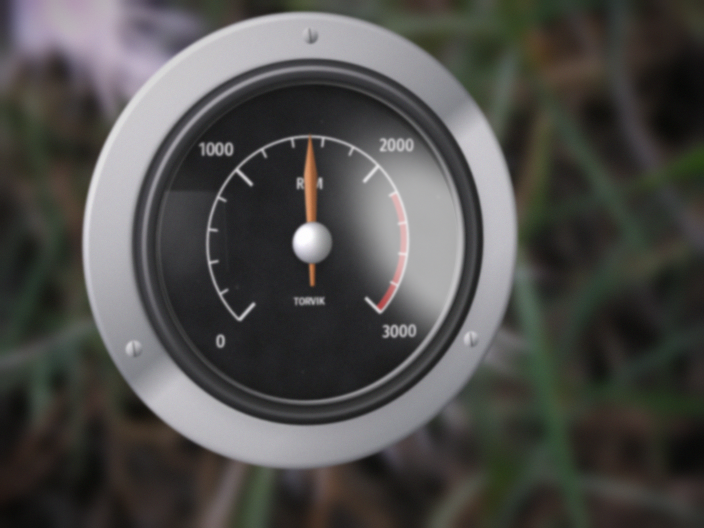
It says 1500 rpm
